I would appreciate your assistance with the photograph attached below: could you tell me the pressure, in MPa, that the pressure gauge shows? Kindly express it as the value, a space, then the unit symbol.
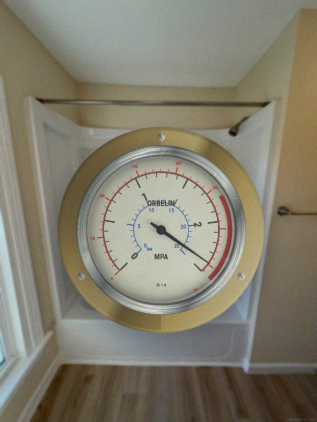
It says 2.4 MPa
